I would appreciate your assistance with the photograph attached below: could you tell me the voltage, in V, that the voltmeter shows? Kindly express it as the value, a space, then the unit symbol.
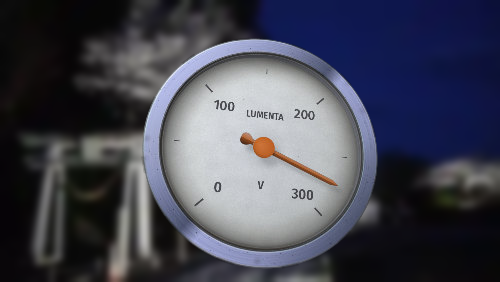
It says 275 V
